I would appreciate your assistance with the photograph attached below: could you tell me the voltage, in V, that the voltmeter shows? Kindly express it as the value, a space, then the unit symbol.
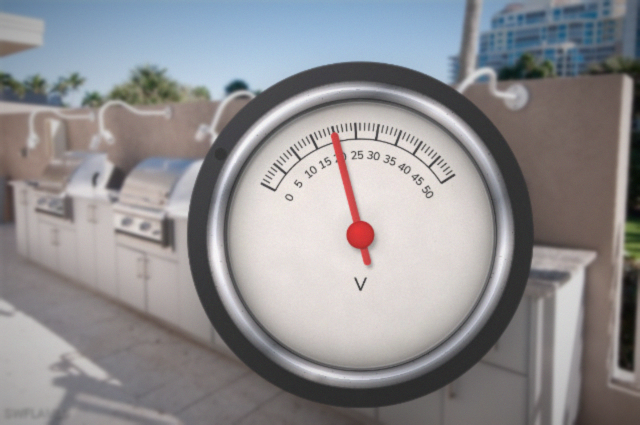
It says 20 V
